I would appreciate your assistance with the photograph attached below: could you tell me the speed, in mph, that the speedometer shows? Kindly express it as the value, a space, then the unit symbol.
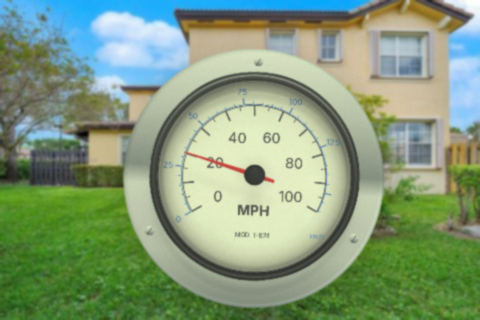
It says 20 mph
